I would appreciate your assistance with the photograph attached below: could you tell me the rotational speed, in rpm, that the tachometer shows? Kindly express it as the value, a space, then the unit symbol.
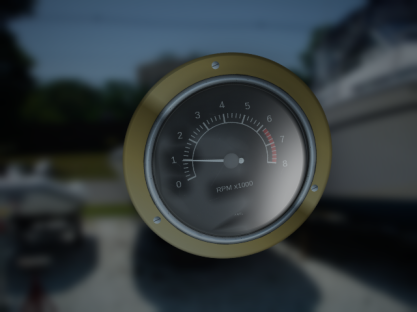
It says 1000 rpm
